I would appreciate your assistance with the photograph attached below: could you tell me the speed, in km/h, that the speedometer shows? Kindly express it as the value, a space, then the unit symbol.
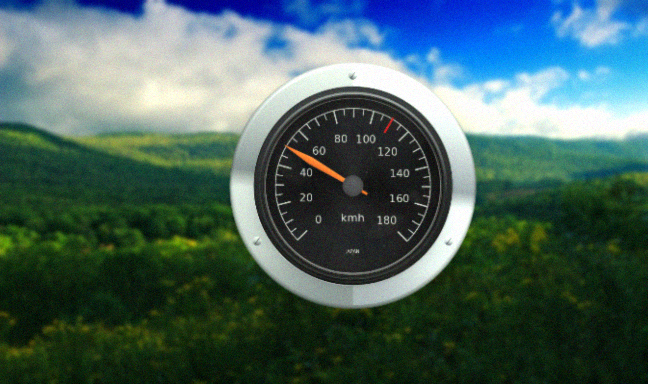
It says 50 km/h
